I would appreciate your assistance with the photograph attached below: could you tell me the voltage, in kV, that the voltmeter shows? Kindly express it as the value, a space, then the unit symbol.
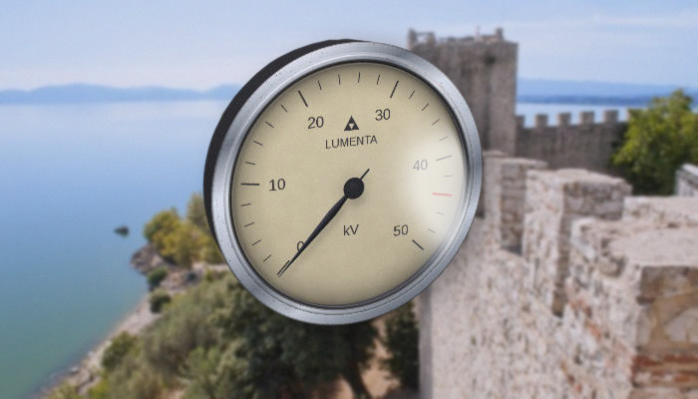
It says 0 kV
